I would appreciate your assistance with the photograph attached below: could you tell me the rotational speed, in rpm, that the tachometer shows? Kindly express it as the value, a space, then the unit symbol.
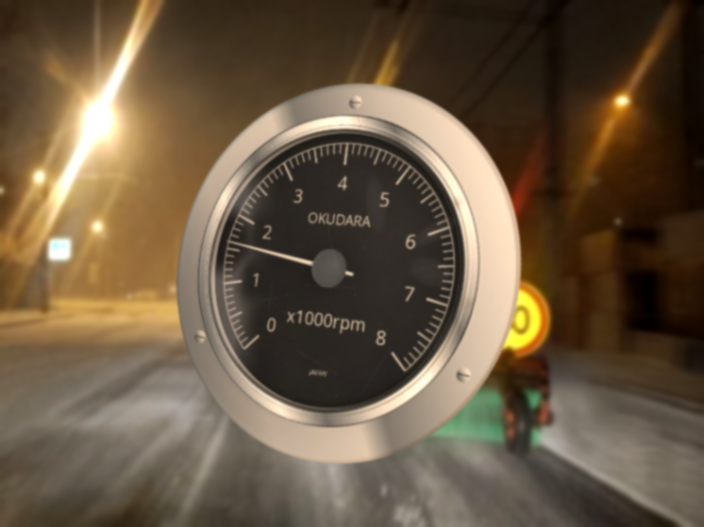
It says 1600 rpm
